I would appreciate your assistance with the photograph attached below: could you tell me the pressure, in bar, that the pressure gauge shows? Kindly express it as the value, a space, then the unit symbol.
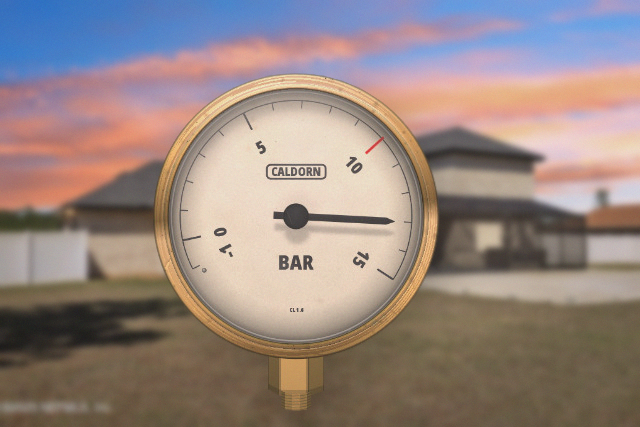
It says 13 bar
